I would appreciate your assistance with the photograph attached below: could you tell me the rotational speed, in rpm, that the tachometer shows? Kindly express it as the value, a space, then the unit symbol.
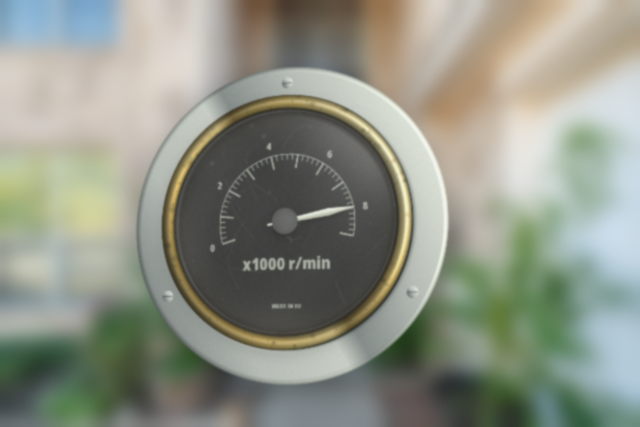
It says 8000 rpm
